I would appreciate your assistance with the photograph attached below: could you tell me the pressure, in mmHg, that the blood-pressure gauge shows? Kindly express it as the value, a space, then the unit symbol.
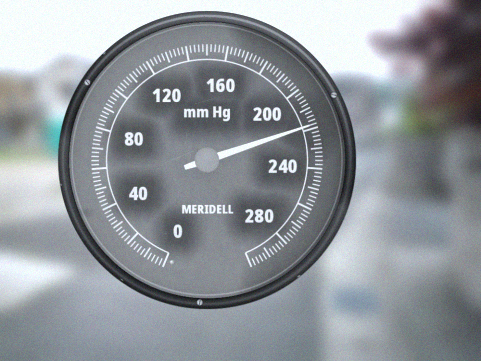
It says 218 mmHg
